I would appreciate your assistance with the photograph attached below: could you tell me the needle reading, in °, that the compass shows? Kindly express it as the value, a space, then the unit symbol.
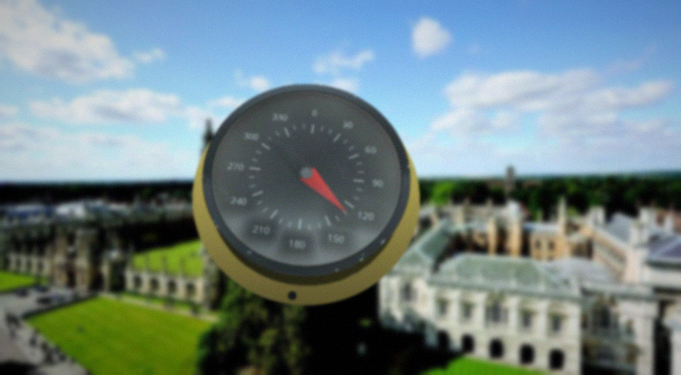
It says 130 °
